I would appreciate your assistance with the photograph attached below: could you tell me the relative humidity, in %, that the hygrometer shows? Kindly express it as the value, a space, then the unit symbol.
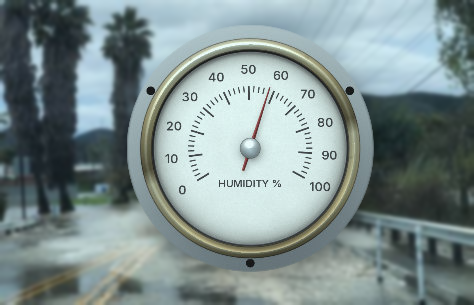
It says 58 %
